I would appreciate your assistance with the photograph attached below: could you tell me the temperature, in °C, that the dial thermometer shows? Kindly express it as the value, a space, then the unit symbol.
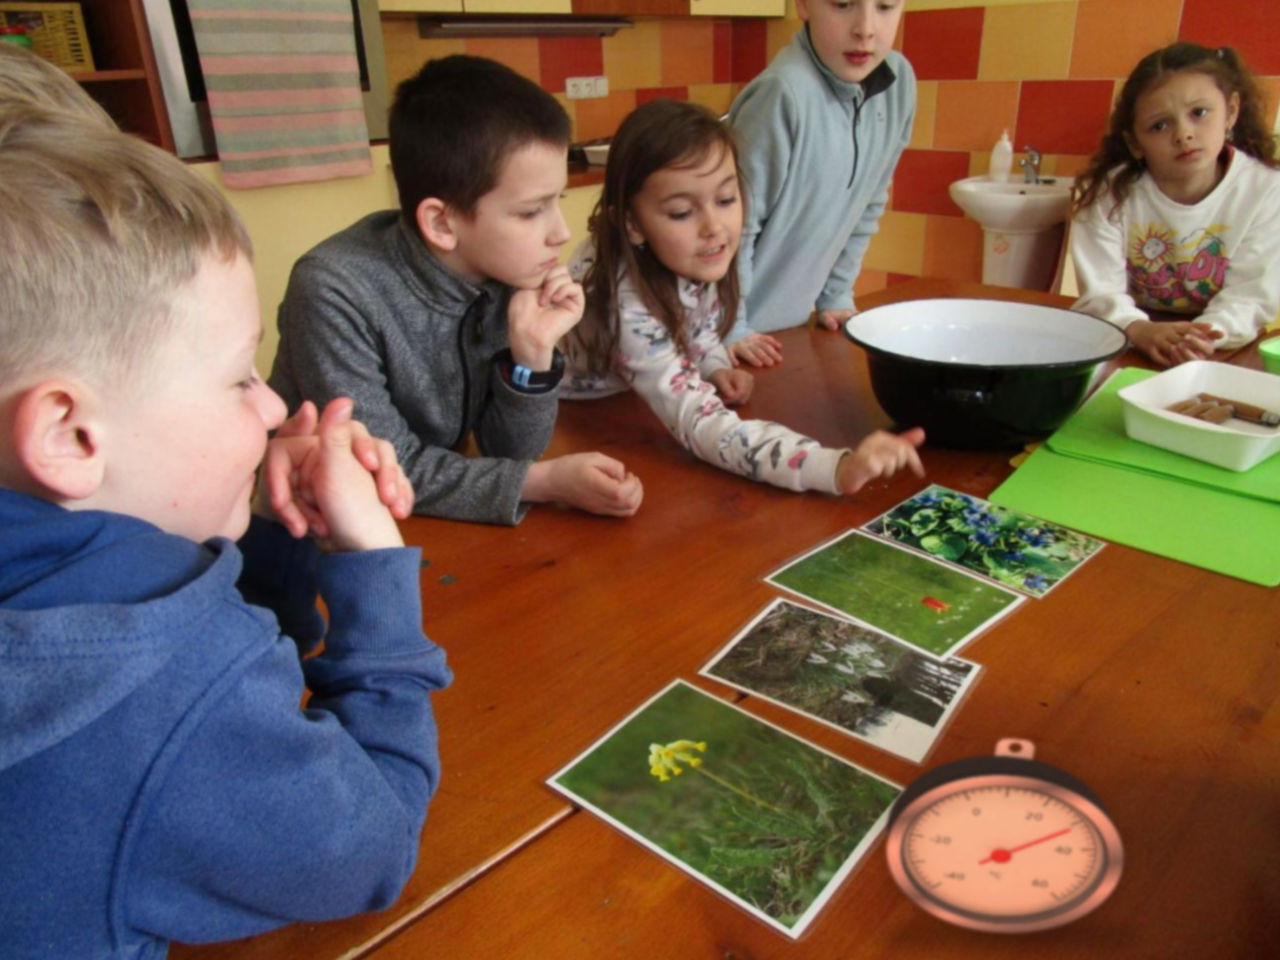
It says 30 °C
